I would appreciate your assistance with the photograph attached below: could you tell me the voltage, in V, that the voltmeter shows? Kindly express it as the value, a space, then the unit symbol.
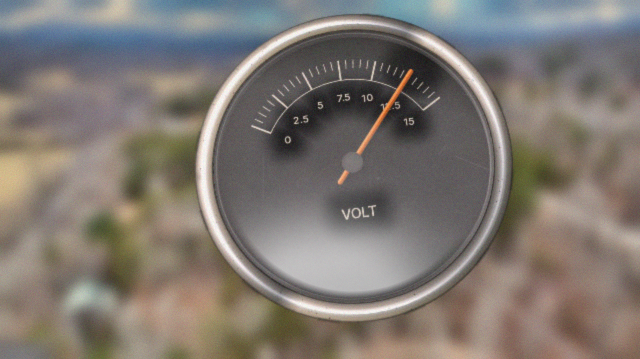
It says 12.5 V
